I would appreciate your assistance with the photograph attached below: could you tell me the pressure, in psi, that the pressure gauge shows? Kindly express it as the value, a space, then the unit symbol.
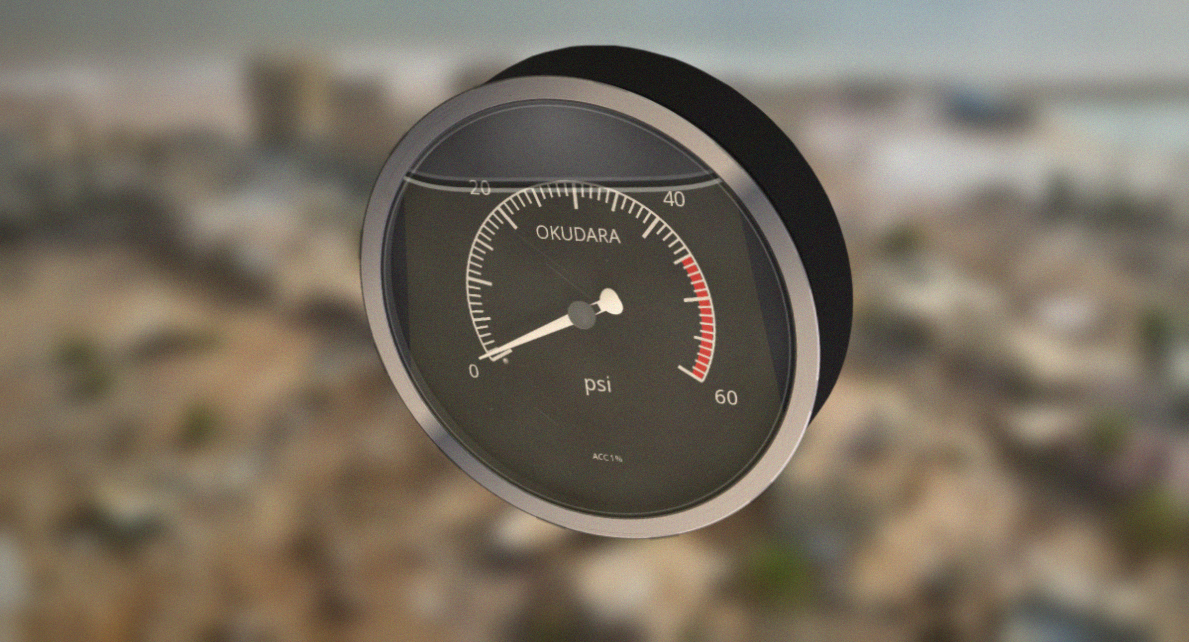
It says 1 psi
